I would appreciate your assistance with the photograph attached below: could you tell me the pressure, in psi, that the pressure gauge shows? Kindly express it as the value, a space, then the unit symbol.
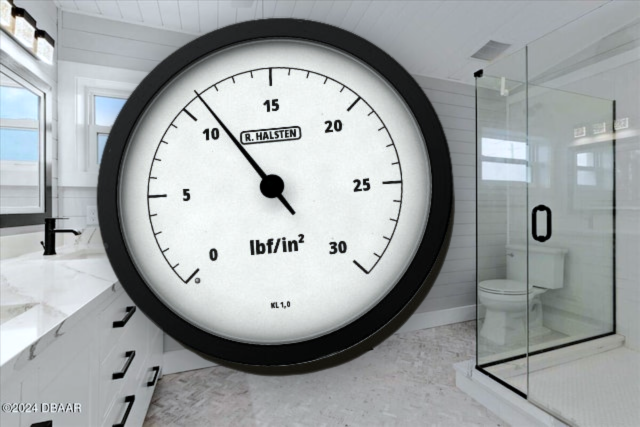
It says 11 psi
